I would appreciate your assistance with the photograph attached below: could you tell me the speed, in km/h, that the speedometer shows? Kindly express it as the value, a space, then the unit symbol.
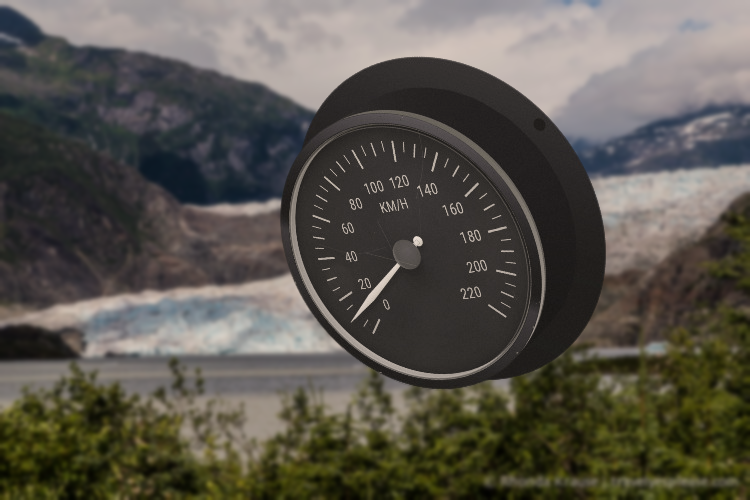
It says 10 km/h
